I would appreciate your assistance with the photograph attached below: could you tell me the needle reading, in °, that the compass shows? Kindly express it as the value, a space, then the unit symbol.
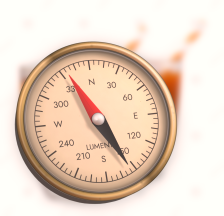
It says 335 °
